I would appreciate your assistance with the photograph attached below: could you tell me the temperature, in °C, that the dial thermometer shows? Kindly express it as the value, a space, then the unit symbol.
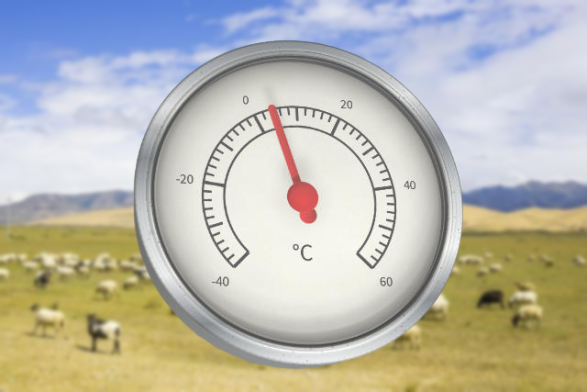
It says 4 °C
